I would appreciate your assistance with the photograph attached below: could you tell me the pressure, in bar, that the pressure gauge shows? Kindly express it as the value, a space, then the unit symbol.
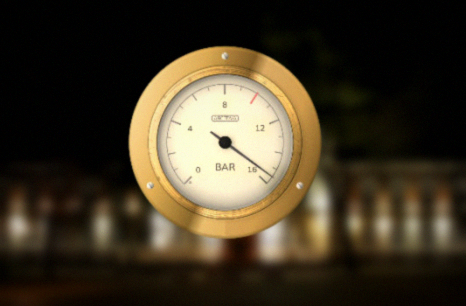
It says 15.5 bar
